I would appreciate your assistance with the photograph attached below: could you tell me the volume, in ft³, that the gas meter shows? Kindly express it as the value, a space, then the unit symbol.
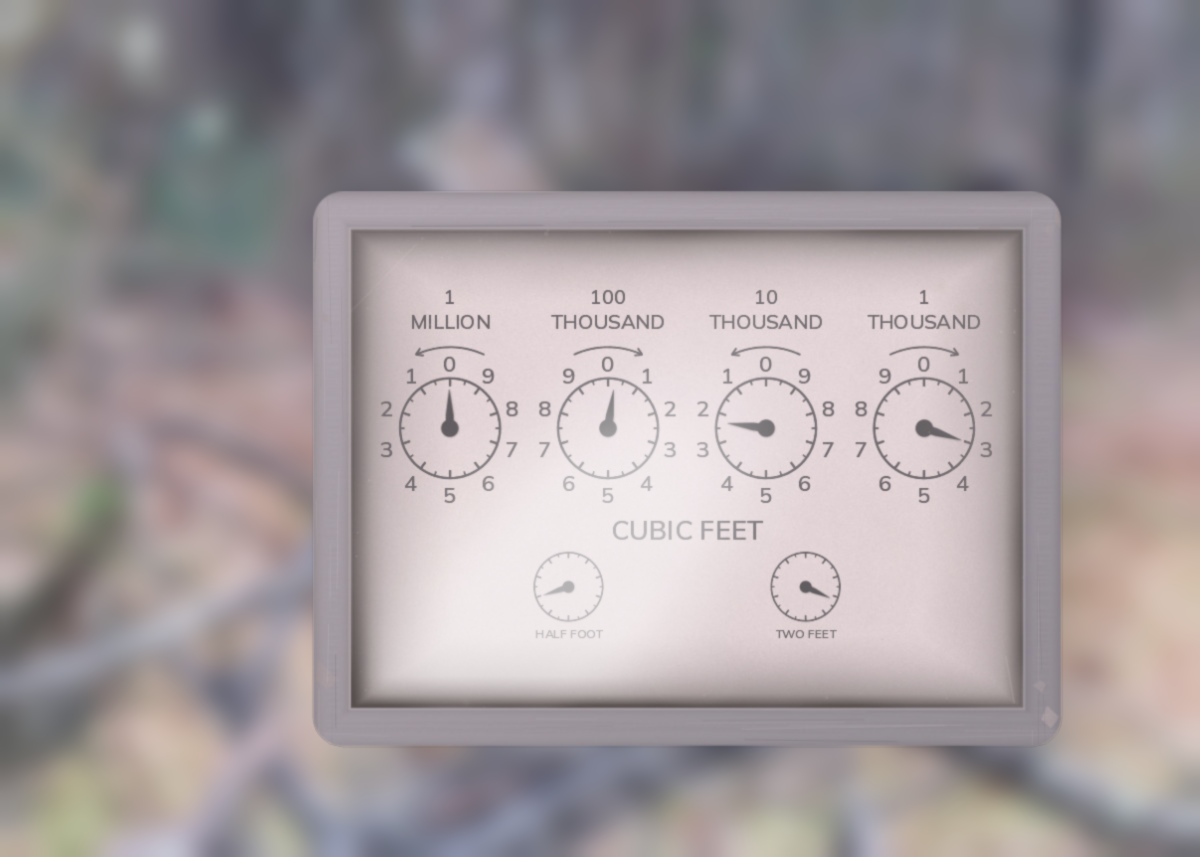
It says 2300 ft³
